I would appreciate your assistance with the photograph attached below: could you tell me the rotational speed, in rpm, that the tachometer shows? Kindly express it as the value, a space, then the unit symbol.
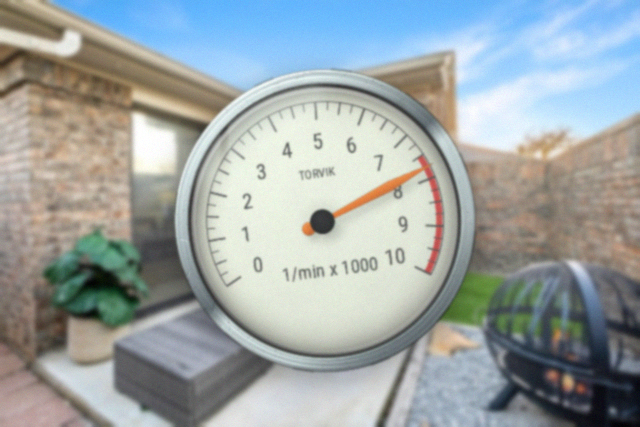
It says 7750 rpm
